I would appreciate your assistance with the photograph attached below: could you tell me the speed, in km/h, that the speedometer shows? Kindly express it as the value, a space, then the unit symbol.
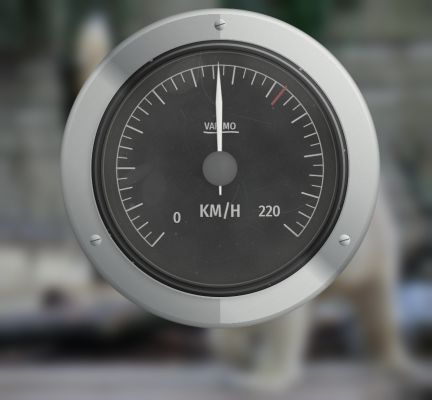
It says 112.5 km/h
